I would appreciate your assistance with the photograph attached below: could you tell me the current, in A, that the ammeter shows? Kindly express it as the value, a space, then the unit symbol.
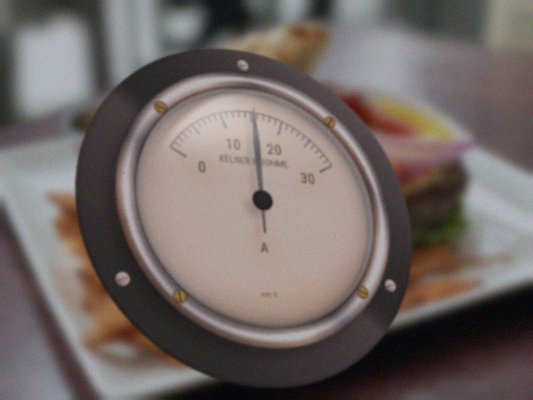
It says 15 A
